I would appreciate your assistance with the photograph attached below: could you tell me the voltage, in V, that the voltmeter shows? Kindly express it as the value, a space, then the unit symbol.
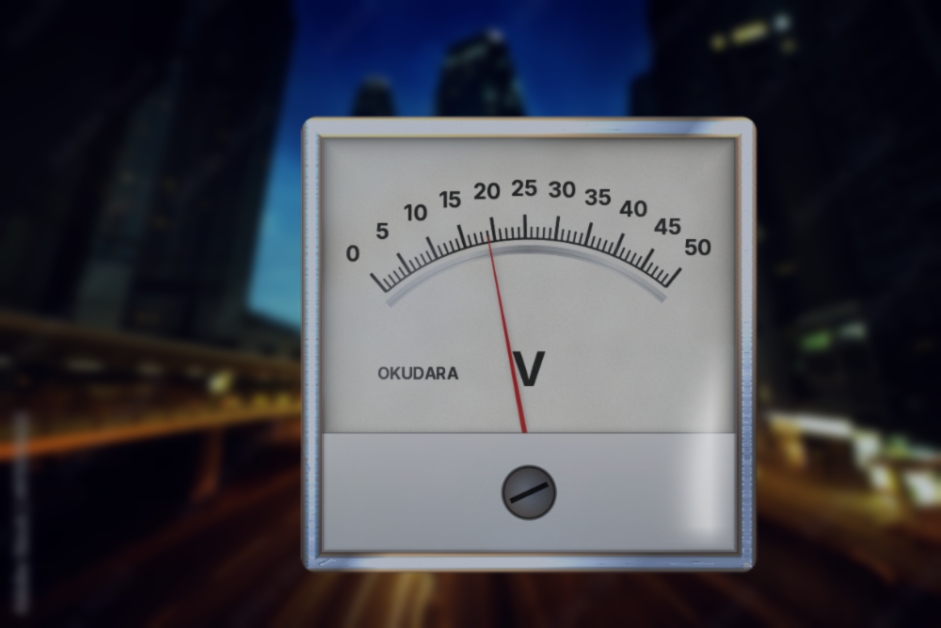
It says 19 V
